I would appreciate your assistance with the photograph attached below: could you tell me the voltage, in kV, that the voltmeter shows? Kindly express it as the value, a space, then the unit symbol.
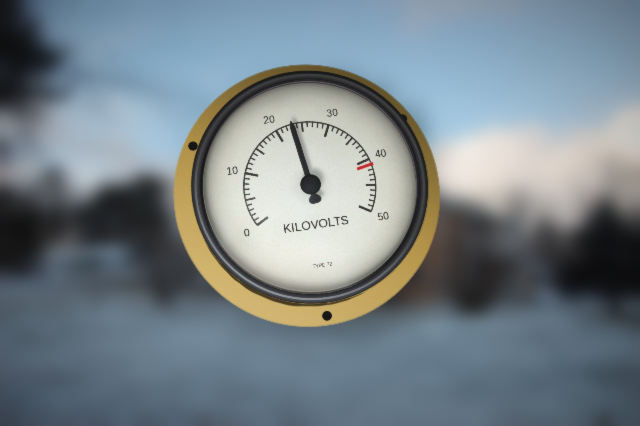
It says 23 kV
